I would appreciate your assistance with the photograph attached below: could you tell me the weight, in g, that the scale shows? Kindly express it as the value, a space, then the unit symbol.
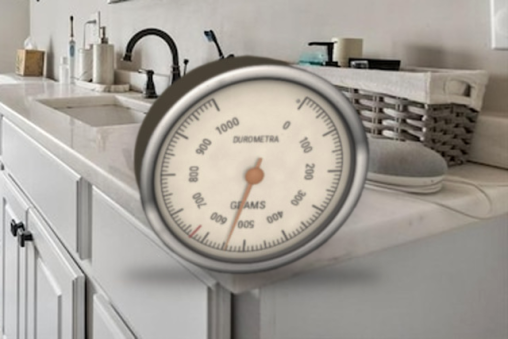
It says 550 g
